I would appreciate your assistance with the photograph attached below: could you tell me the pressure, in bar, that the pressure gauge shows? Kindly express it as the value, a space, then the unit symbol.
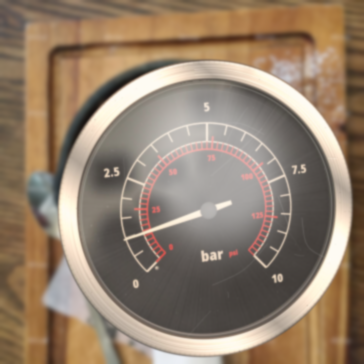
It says 1 bar
